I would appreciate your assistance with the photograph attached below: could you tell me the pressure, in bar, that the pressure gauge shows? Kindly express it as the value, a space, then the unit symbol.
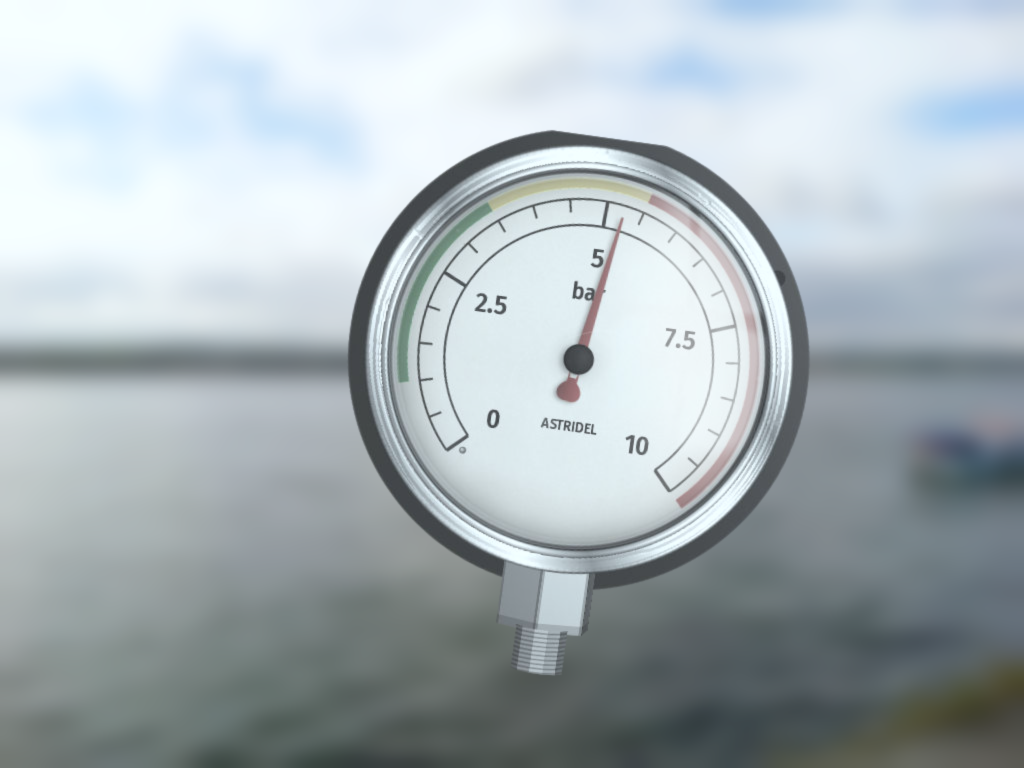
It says 5.25 bar
